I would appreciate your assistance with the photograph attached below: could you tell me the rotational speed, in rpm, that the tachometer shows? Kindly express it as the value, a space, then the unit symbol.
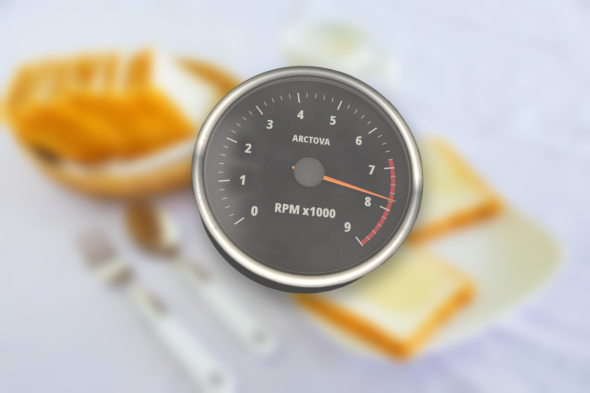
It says 7800 rpm
